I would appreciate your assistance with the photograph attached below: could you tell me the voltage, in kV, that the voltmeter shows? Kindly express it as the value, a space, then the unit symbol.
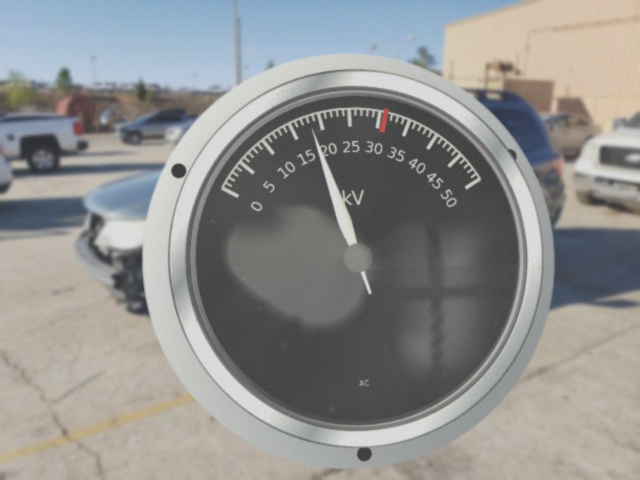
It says 18 kV
